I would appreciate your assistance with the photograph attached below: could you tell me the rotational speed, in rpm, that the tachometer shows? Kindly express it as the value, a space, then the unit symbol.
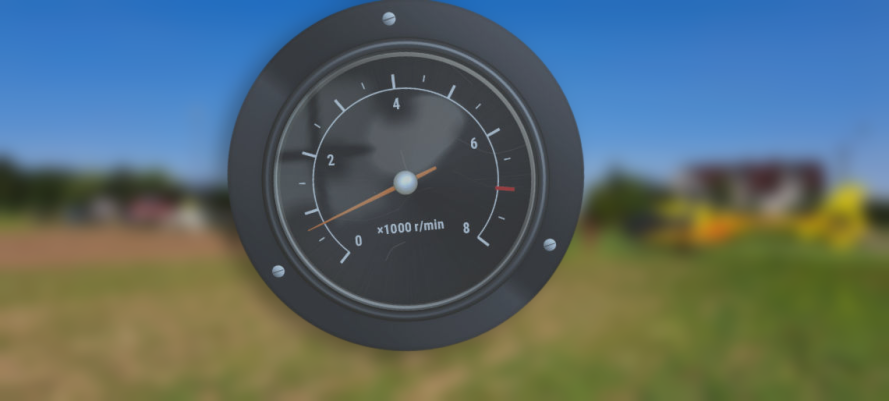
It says 750 rpm
